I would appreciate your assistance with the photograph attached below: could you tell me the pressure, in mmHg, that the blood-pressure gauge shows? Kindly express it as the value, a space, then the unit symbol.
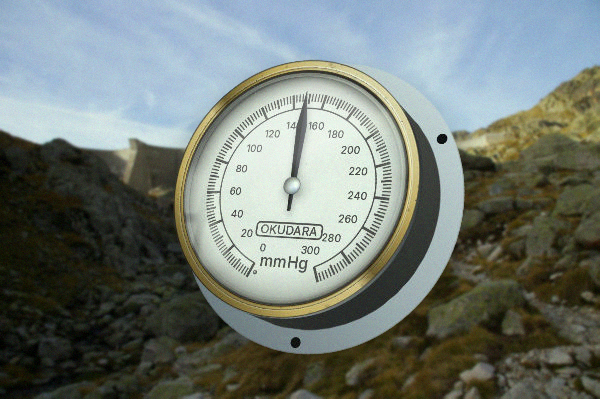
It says 150 mmHg
